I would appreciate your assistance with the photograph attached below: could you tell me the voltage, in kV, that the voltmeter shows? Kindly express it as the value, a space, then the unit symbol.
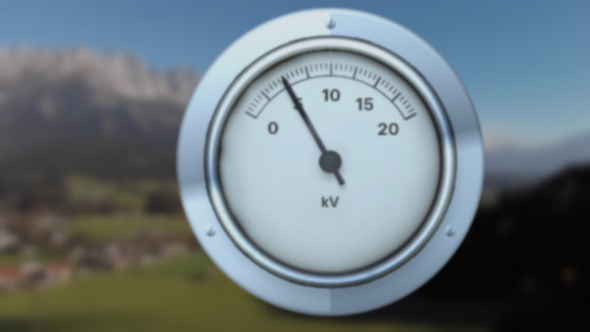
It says 5 kV
